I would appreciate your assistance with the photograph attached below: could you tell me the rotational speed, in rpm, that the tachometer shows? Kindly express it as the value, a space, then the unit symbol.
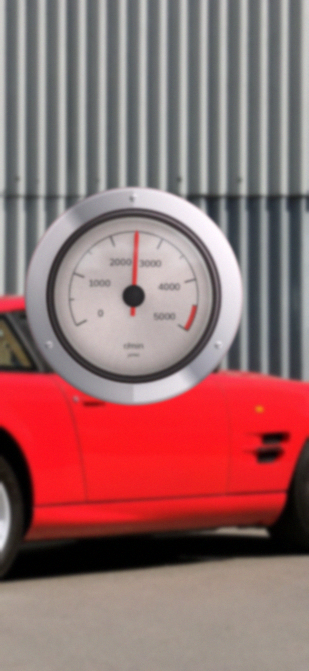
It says 2500 rpm
